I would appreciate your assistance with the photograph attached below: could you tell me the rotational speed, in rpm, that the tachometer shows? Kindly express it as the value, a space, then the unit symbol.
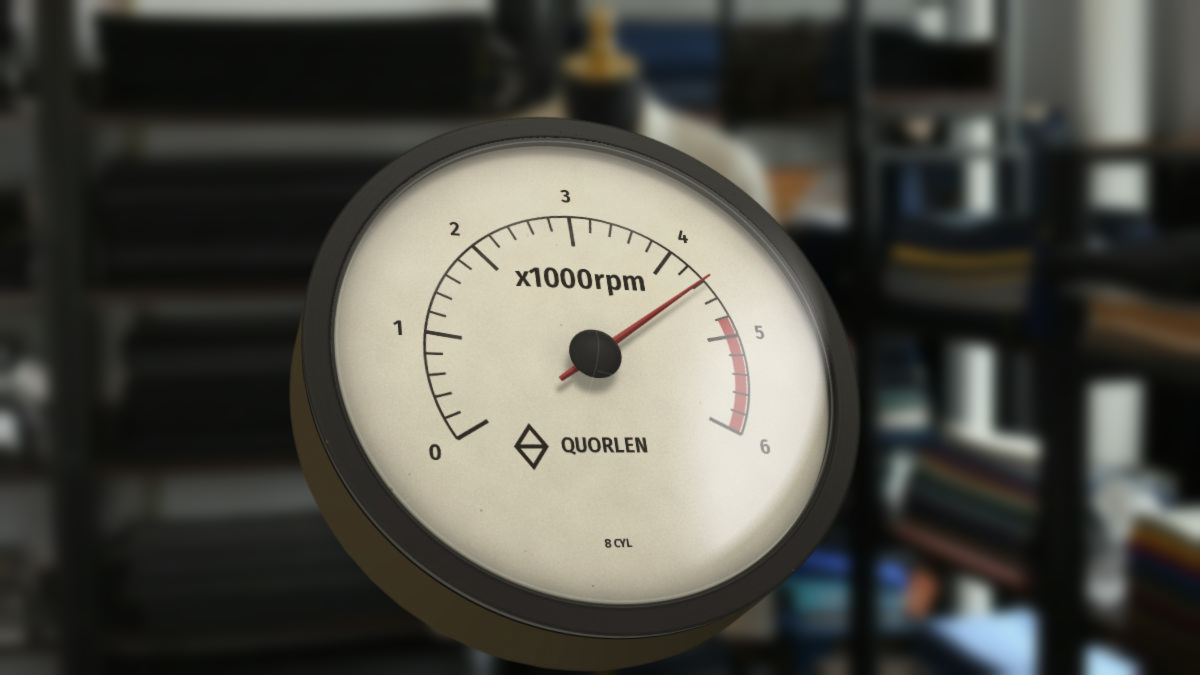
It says 4400 rpm
